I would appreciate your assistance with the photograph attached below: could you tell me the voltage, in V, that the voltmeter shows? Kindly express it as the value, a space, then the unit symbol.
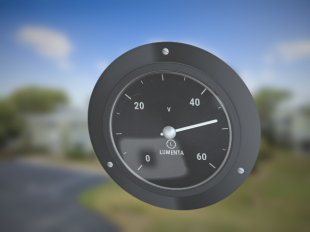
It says 47.5 V
